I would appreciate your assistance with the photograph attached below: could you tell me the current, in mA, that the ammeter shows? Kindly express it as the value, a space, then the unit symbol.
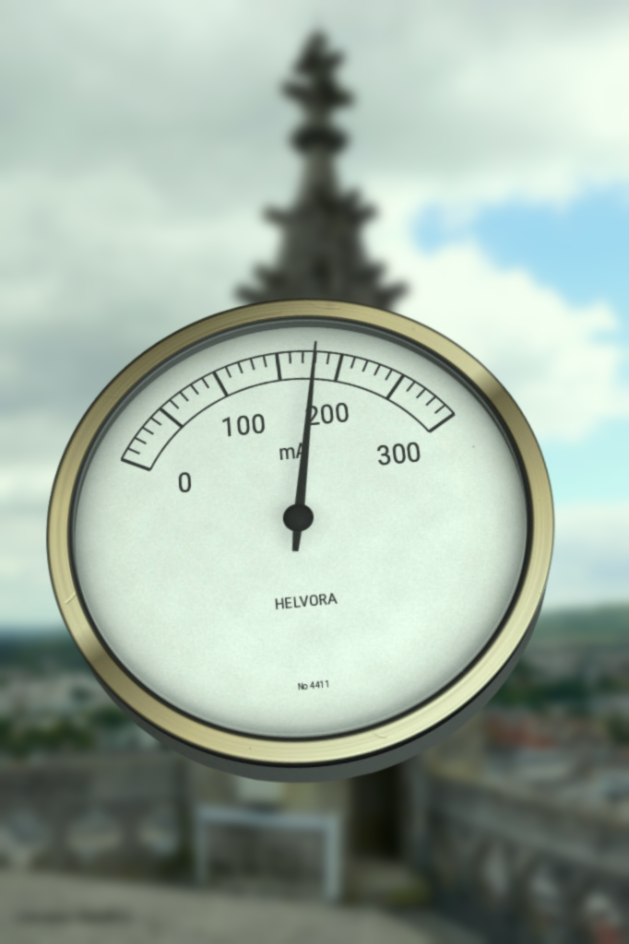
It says 180 mA
